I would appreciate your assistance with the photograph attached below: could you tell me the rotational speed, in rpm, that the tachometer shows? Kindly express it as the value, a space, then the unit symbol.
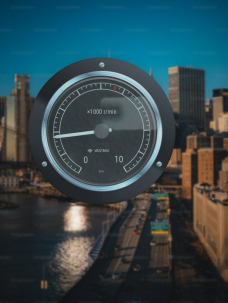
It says 1800 rpm
